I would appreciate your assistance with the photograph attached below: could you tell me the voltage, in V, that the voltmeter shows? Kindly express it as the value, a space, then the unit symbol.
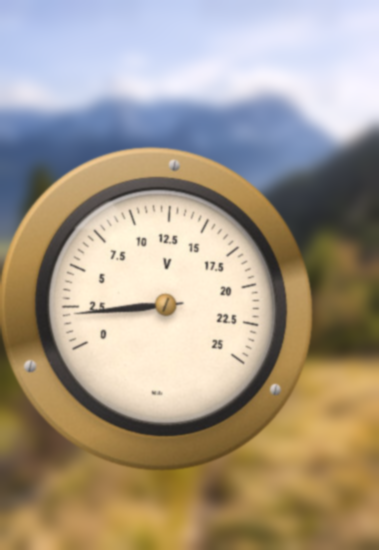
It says 2 V
